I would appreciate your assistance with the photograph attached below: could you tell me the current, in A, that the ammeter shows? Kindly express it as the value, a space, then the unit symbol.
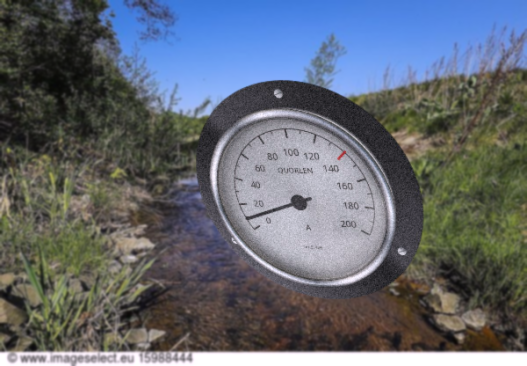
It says 10 A
